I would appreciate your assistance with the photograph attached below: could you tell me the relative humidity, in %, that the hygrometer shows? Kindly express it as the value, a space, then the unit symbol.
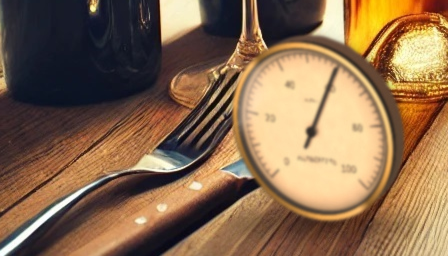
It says 60 %
